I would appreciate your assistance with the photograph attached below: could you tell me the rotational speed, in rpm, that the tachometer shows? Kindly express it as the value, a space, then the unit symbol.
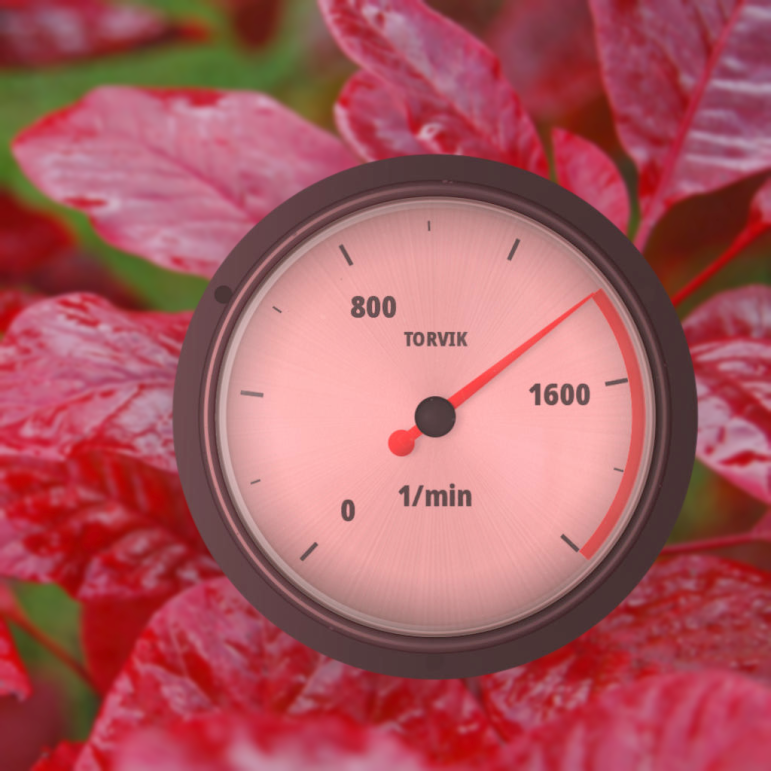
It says 1400 rpm
